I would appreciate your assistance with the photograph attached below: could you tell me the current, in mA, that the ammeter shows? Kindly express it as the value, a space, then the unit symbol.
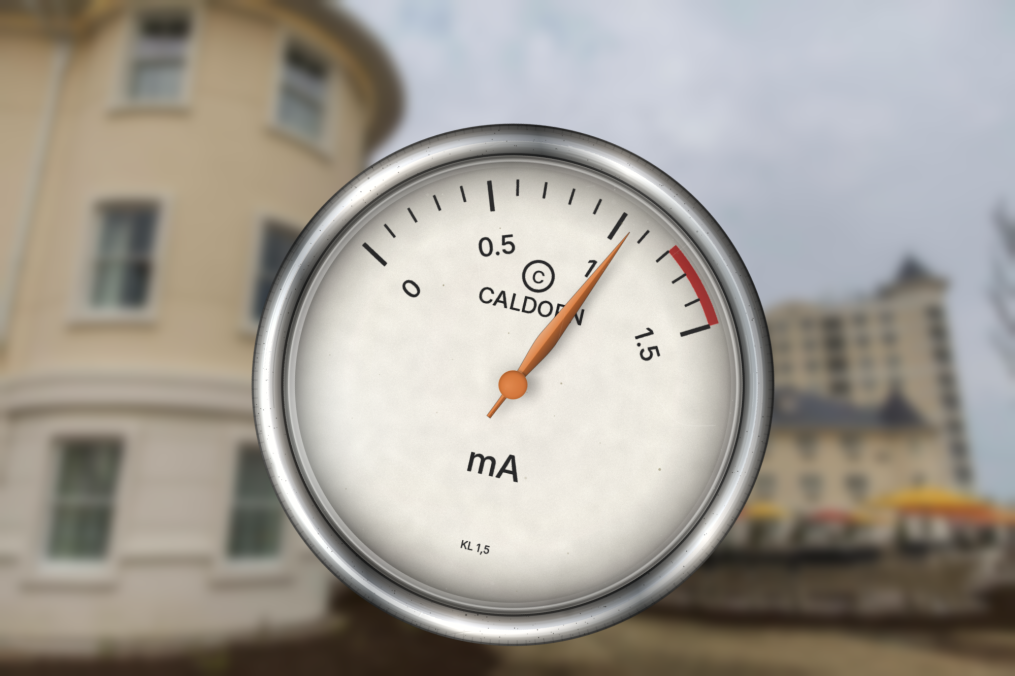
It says 1.05 mA
